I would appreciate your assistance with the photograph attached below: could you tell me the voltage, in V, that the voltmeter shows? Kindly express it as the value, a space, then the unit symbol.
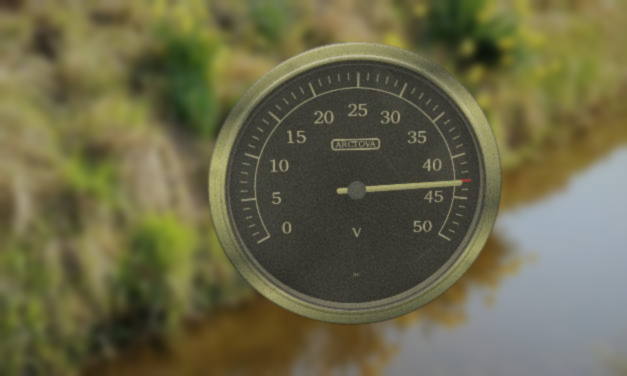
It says 43 V
